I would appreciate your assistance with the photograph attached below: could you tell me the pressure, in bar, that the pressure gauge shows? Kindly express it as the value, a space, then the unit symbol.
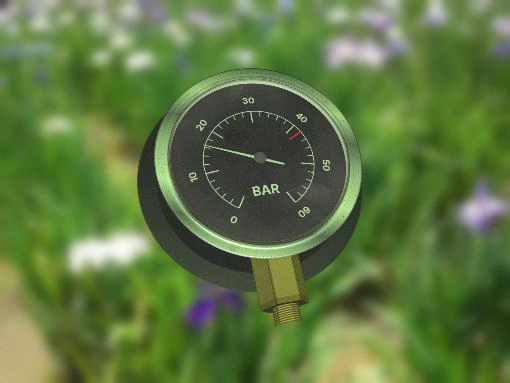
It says 16 bar
